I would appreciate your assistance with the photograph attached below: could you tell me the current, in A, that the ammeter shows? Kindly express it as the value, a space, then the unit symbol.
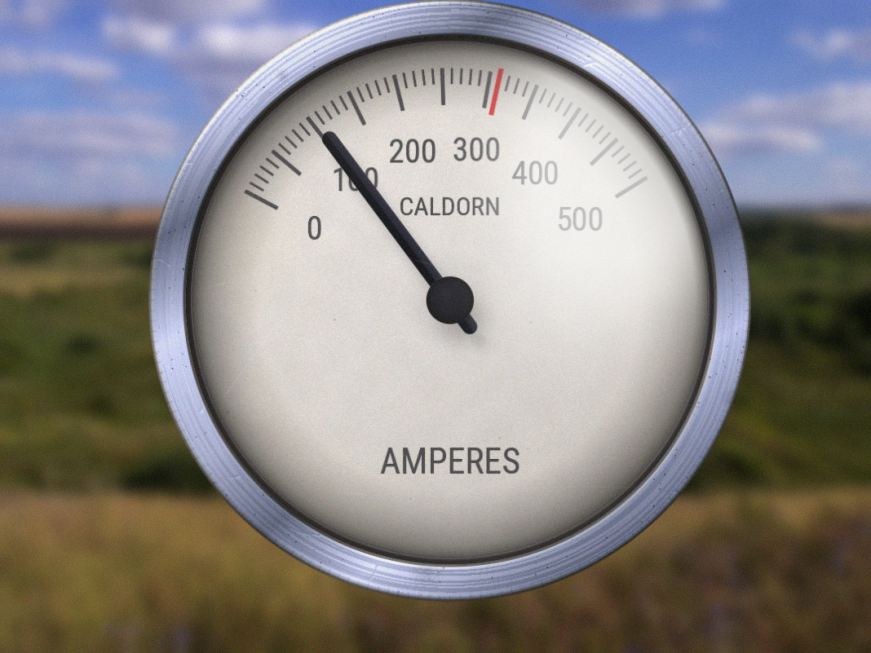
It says 105 A
